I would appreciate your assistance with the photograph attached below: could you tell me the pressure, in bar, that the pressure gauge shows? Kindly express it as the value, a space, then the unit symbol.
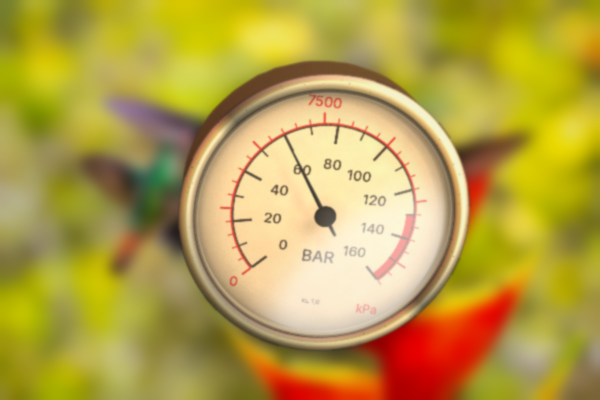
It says 60 bar
